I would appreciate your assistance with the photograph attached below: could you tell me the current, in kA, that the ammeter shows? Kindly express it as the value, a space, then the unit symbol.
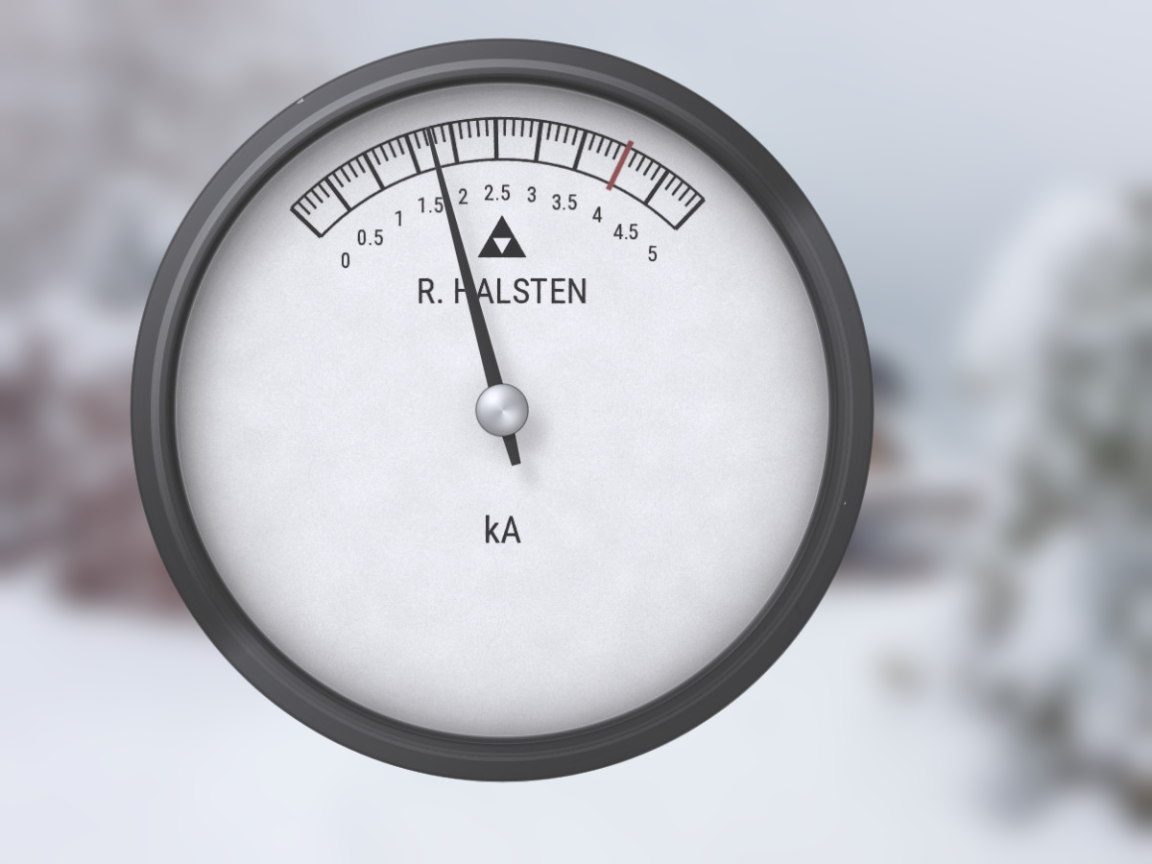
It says 1.75 kA
